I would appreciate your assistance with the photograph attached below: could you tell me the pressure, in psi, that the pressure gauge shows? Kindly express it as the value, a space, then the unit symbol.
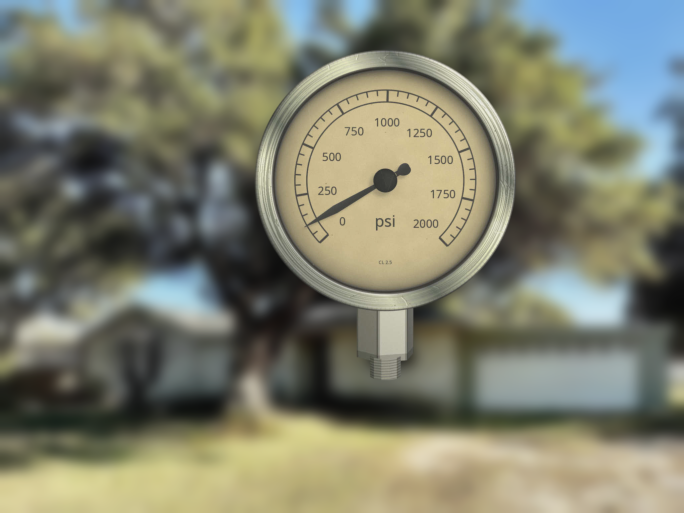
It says 100 psi
